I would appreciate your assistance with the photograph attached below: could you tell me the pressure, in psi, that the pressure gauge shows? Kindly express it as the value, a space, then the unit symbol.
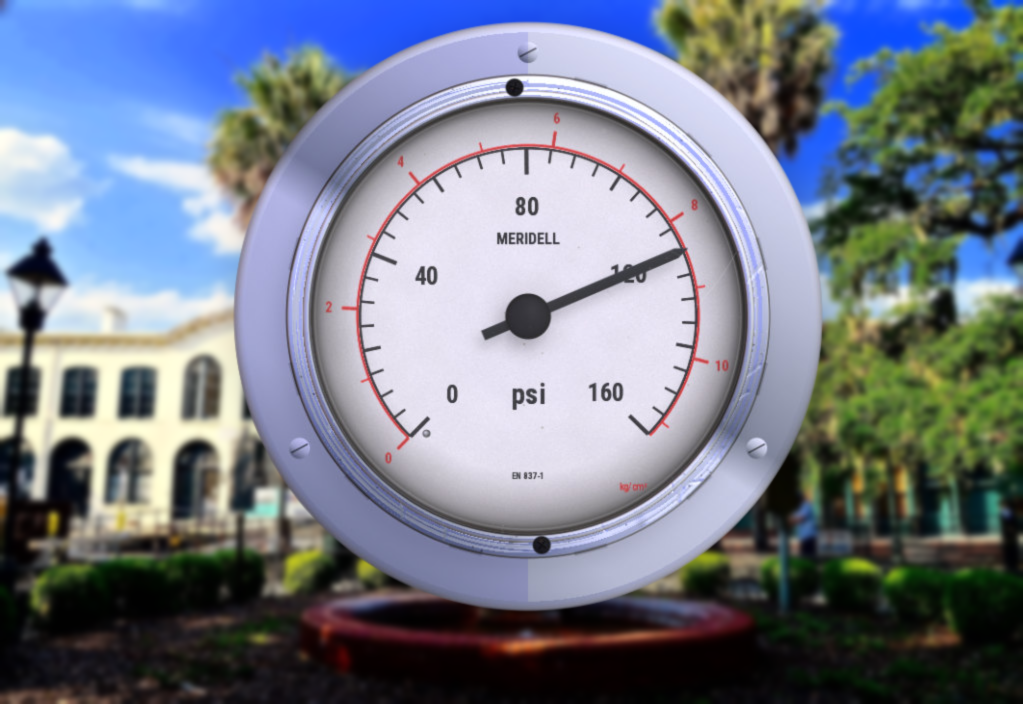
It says 120 psi
